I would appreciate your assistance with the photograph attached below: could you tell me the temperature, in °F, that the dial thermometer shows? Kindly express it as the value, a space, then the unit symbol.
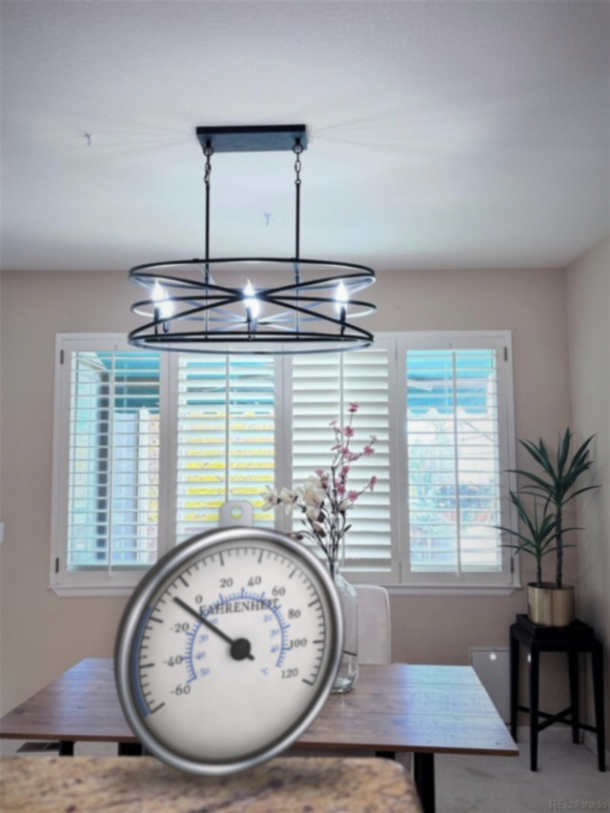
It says -8 °F
